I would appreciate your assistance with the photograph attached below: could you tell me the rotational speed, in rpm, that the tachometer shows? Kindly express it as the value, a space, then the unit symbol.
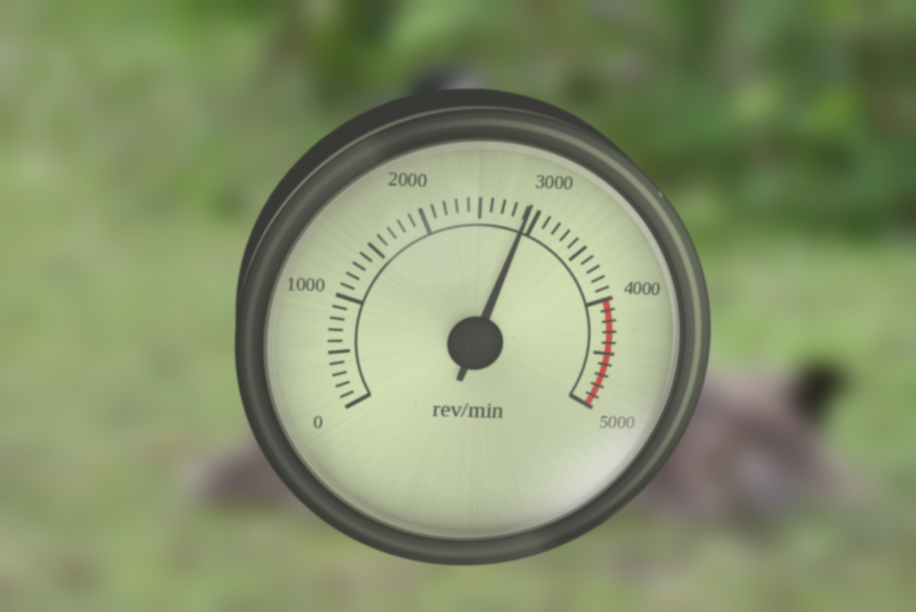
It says 2900 rpm
